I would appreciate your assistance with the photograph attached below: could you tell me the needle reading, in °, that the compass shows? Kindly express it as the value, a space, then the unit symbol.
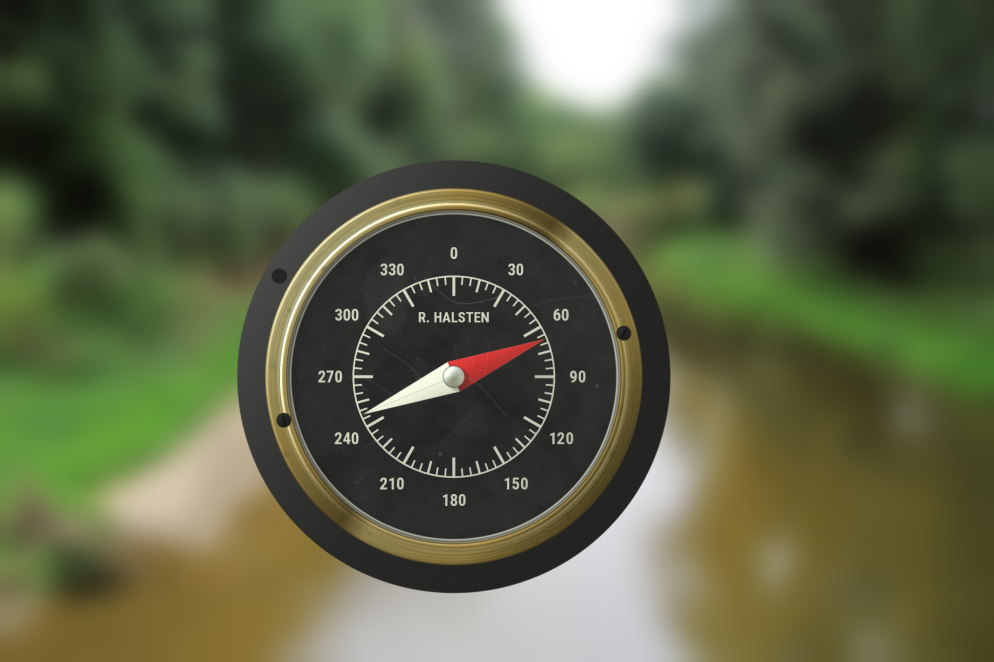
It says 67.5 °
